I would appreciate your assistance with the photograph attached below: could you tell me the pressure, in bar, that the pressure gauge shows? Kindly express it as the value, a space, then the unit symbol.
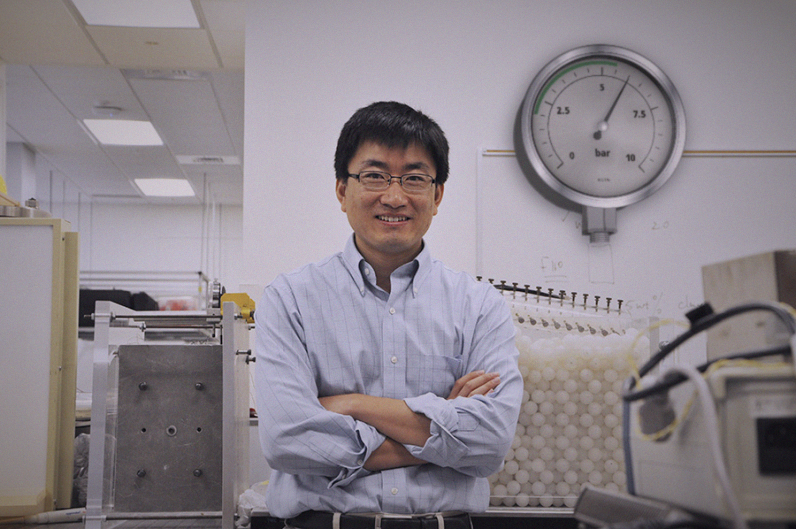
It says 6 bar
